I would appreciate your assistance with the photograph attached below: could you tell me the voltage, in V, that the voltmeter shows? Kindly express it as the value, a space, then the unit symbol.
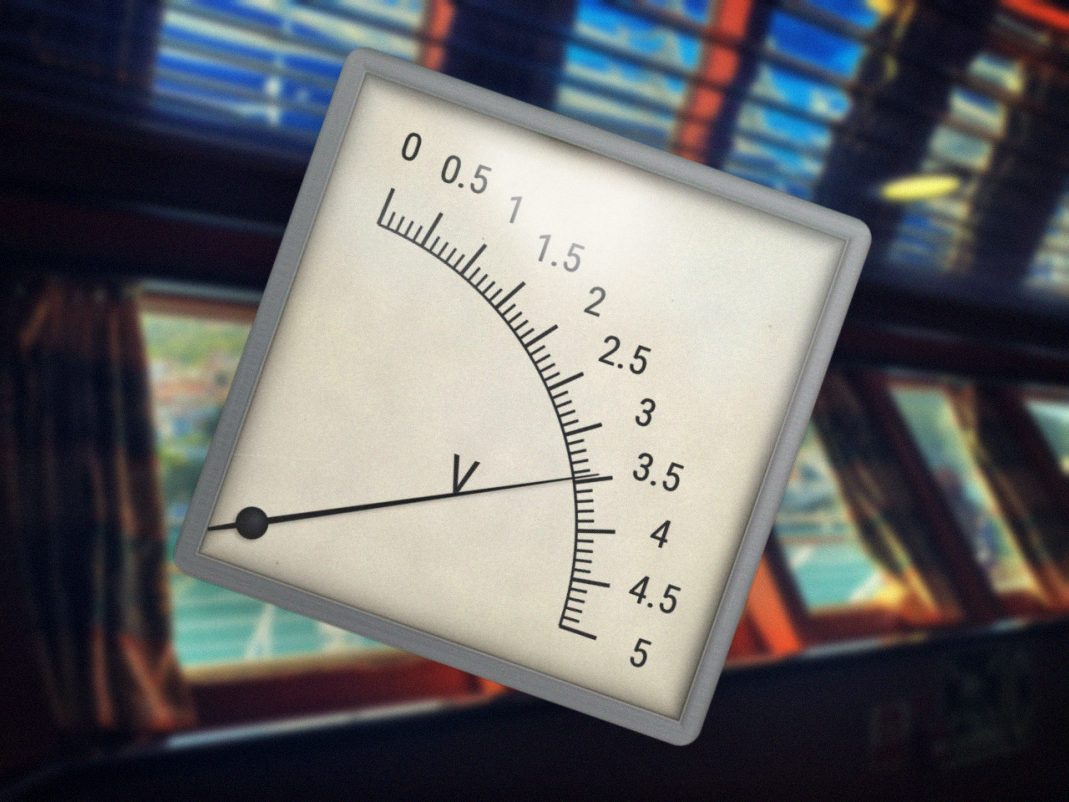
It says 3.45 V
